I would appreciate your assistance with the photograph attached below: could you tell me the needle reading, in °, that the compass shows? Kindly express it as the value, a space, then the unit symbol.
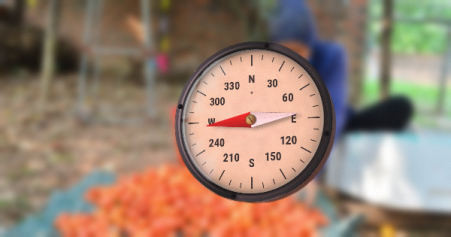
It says 265 °
